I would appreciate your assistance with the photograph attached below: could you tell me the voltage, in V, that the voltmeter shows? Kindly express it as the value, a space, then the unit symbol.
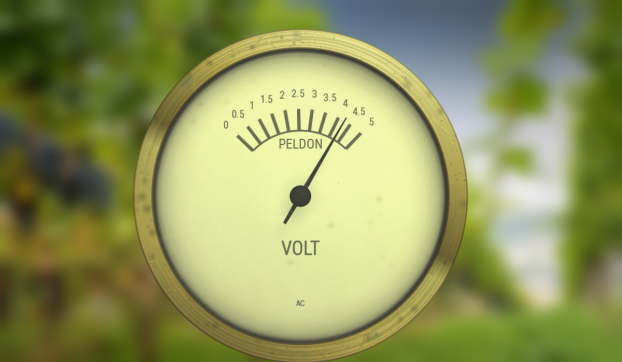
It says 4.25 V
